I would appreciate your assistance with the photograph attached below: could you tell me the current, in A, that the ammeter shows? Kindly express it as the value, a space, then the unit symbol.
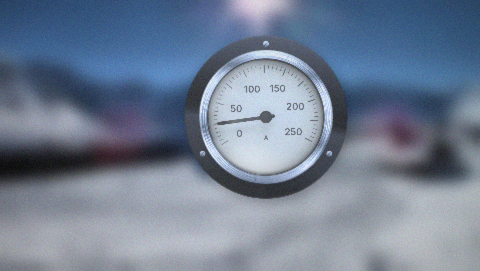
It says 25 A
